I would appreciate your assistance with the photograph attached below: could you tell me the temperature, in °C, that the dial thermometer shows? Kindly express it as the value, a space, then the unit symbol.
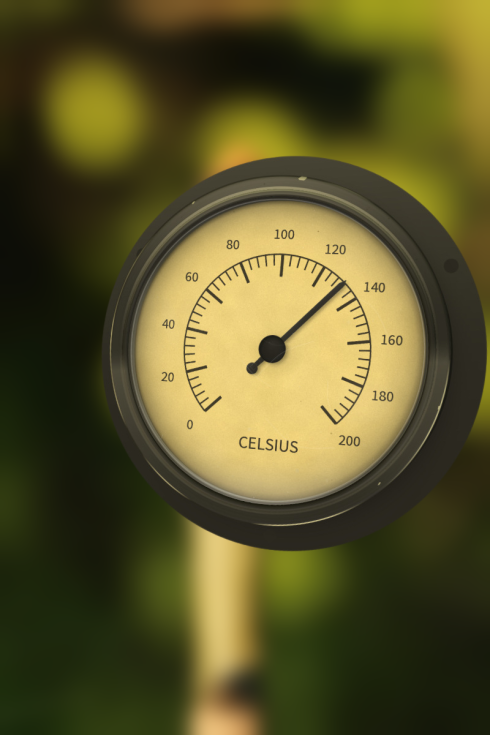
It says 132 °C
